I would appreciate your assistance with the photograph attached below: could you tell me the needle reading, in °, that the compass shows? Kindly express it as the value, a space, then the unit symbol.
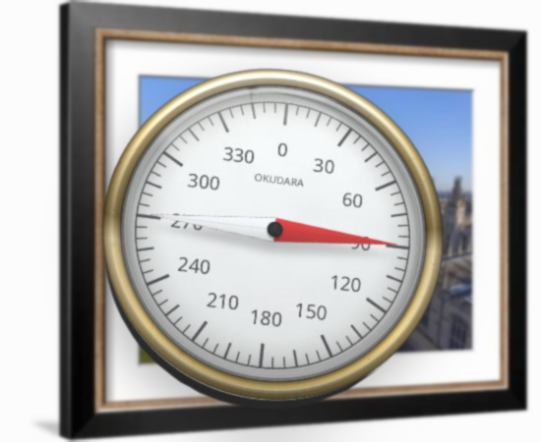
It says 90 °
